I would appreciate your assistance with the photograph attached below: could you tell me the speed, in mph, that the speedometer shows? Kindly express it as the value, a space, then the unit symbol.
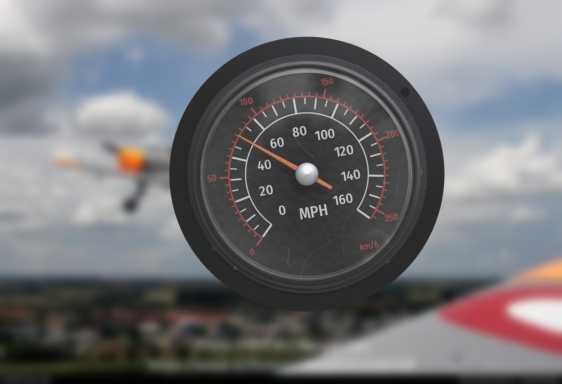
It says 50 mph
